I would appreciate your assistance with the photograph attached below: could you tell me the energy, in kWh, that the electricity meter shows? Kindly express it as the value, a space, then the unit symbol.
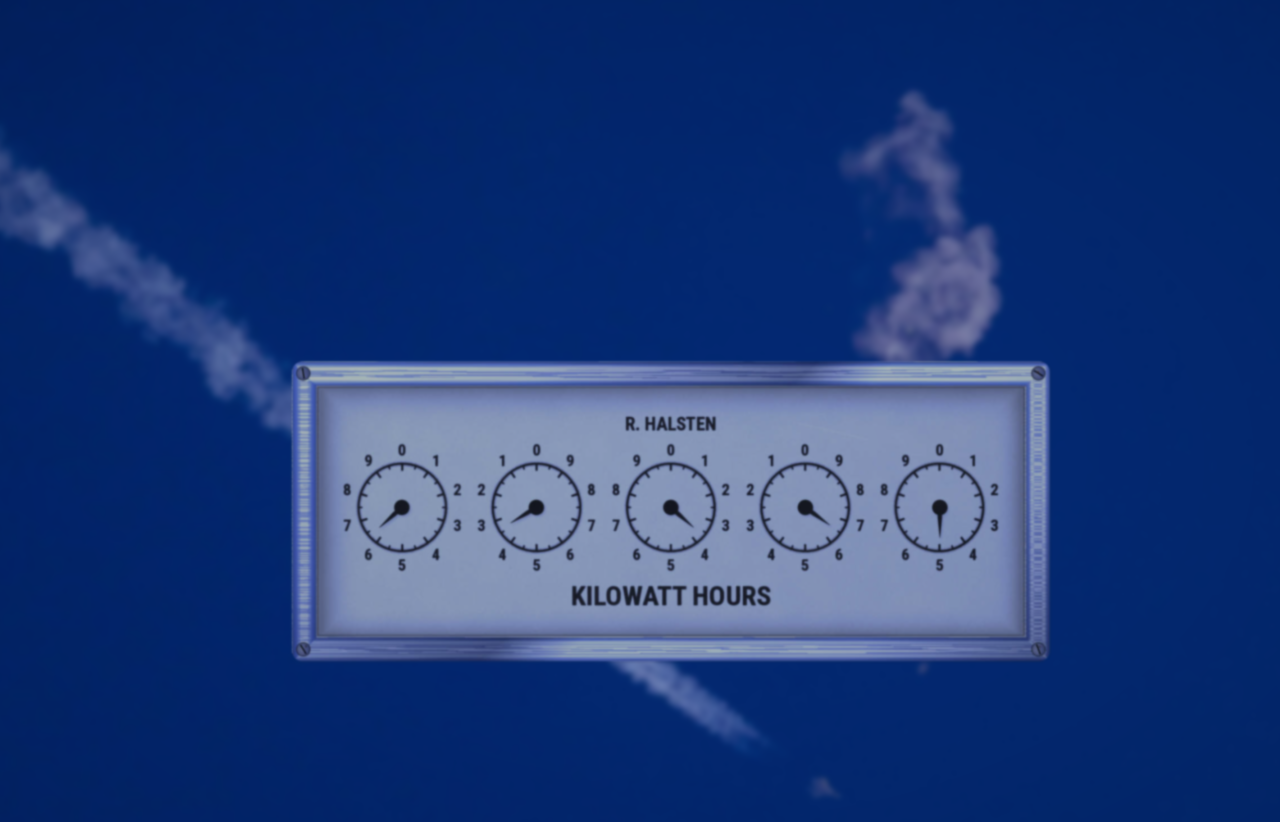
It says 63365 kWh
